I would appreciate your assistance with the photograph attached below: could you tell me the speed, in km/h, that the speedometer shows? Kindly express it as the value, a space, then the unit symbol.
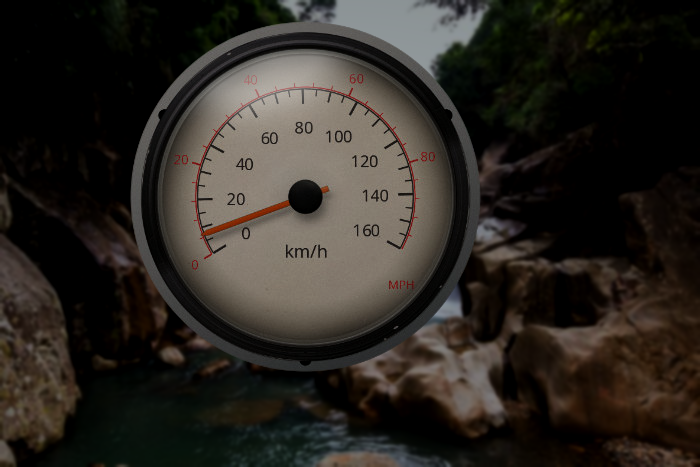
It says 7.5 km/h
